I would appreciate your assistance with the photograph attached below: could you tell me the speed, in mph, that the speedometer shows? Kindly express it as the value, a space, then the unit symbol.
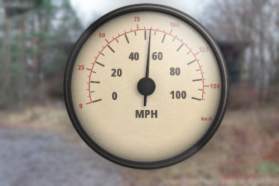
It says 52.5 mph
